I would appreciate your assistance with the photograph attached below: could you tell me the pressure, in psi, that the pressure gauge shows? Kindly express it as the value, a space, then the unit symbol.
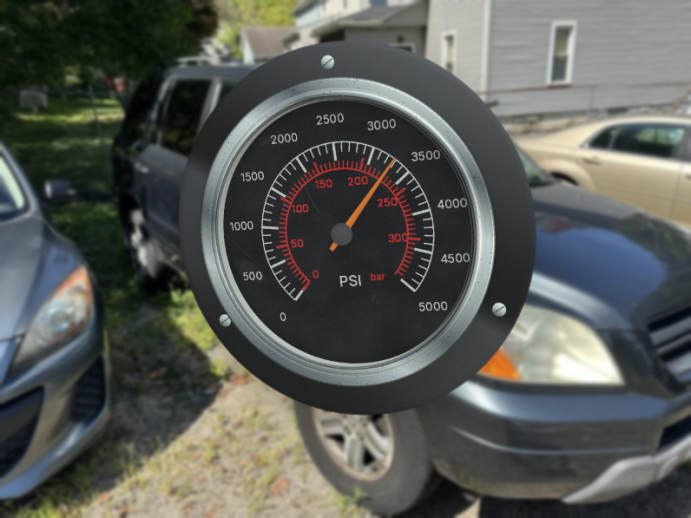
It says 3300 psi
